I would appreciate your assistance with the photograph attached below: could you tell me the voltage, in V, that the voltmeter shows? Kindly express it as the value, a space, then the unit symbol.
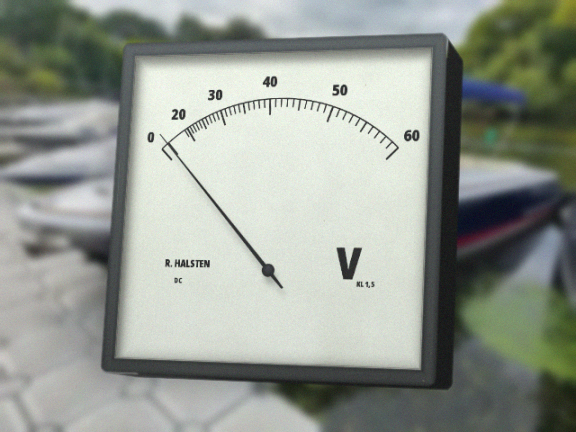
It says 10 V
